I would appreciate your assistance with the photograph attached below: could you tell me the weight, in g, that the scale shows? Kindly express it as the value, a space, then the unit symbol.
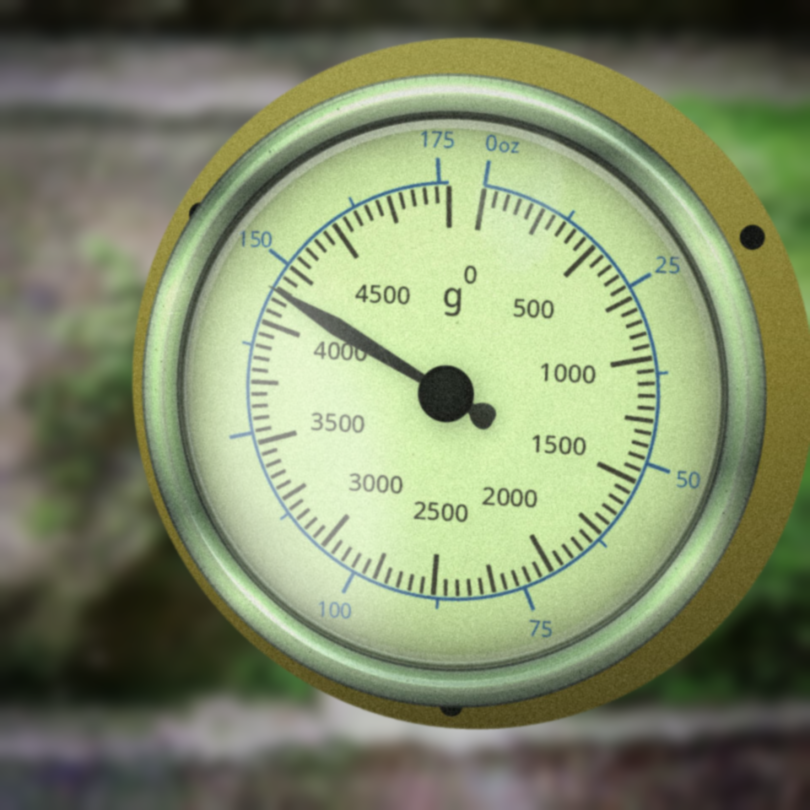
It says 4150 g
